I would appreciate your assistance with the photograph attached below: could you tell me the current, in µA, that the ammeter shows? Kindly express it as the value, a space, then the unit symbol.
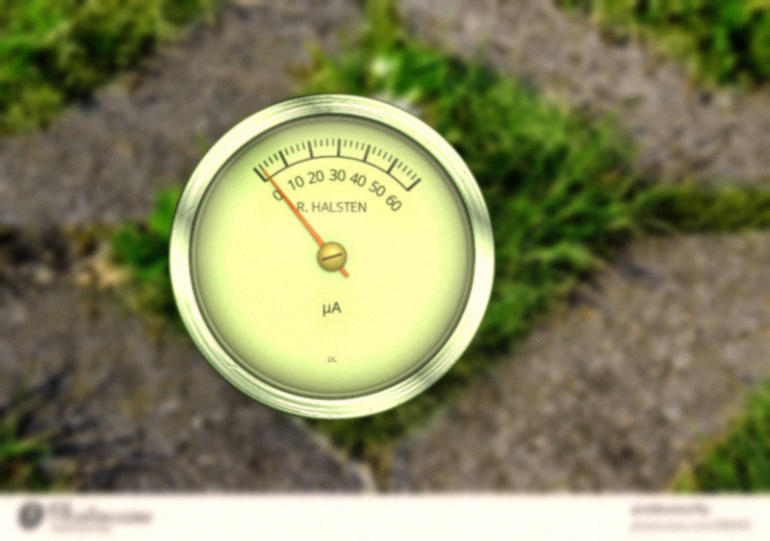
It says 2 µA
